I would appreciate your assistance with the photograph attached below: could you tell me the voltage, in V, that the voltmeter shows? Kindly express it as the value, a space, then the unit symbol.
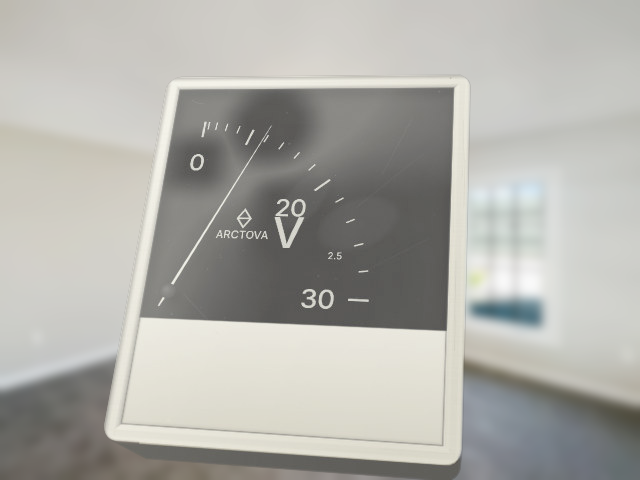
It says 12 V
